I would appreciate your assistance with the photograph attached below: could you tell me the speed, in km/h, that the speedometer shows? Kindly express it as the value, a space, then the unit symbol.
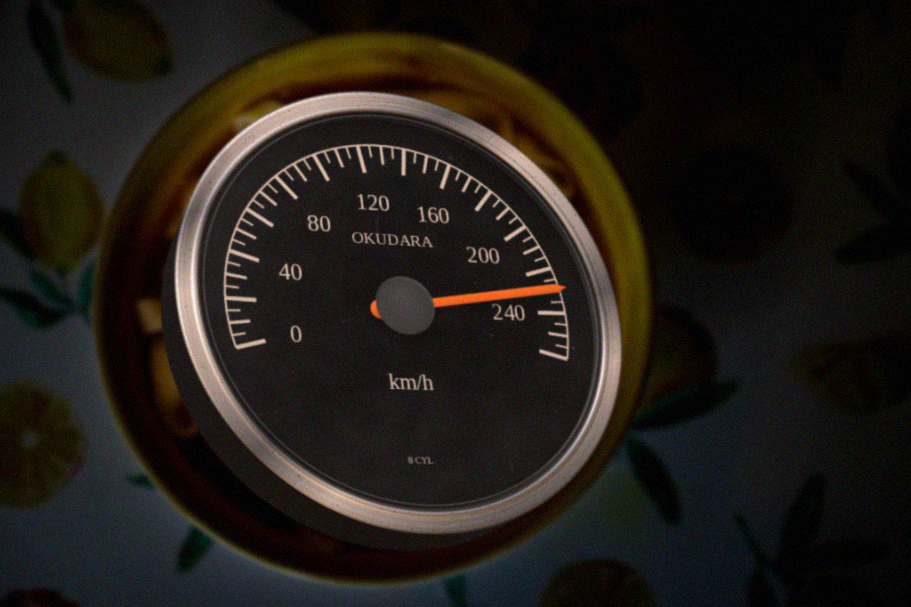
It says 230 km/h
